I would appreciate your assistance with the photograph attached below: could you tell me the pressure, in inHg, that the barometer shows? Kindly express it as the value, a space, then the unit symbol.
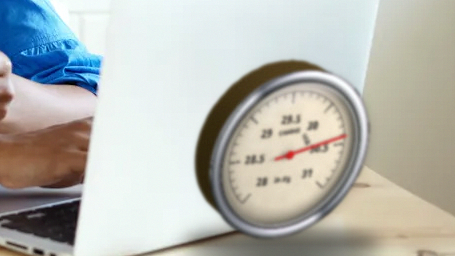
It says 30.4 inHg
